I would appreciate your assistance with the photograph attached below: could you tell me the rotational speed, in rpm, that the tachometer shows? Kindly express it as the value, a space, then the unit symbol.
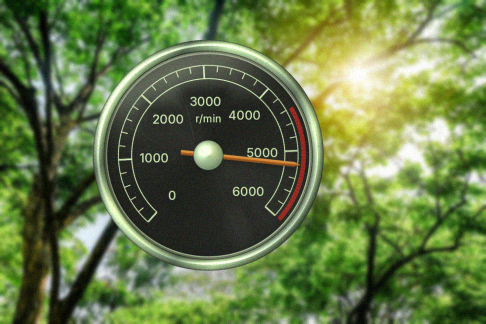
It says 5200 rpm
